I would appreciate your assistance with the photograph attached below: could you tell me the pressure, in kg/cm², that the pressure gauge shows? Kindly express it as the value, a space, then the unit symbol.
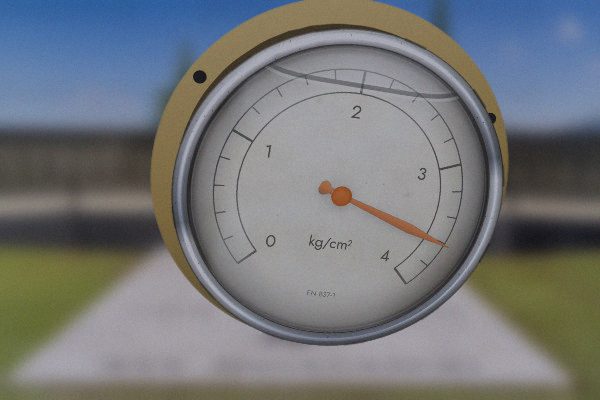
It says 3.6 kg/cm²
